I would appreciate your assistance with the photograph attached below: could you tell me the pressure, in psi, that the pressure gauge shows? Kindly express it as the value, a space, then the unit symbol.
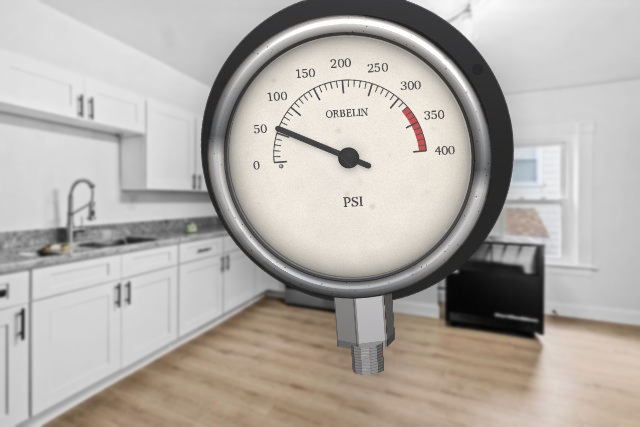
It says 60 psi
